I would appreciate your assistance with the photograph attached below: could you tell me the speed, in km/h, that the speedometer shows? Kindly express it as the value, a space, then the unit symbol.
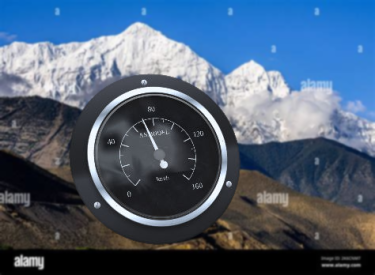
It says 70 km/h
